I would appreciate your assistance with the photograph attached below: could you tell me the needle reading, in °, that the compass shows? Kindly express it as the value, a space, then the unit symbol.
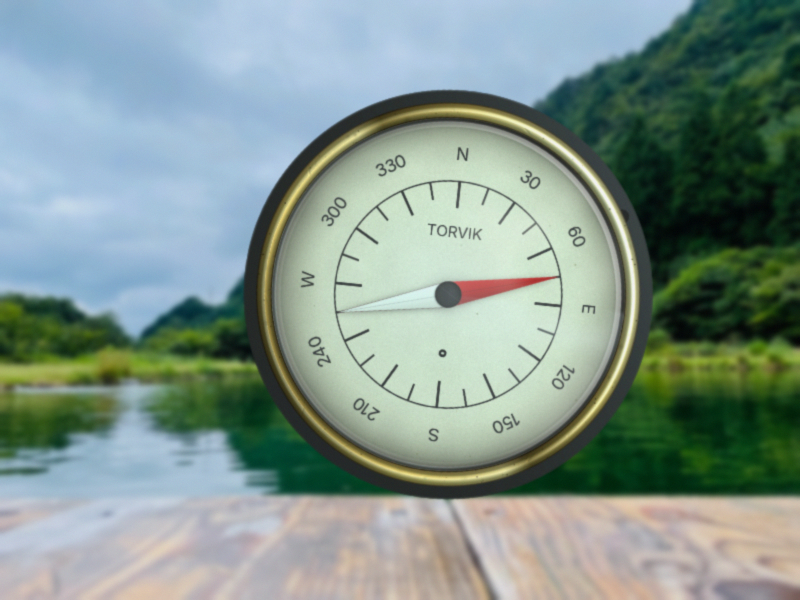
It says 75 °
